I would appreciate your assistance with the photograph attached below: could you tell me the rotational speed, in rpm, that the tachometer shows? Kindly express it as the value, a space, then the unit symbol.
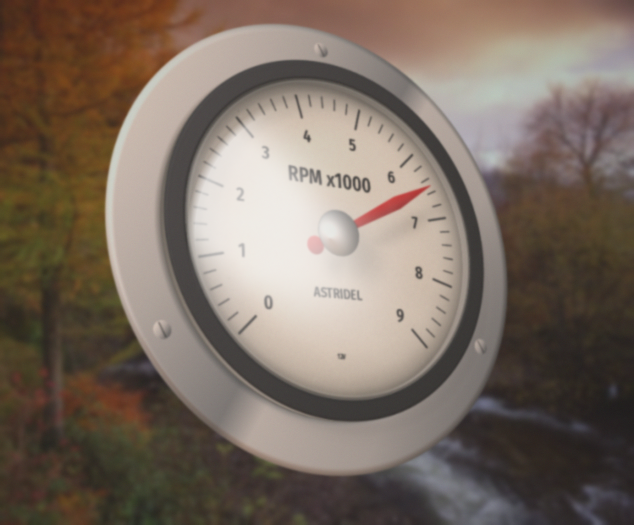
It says 6500 rpm
